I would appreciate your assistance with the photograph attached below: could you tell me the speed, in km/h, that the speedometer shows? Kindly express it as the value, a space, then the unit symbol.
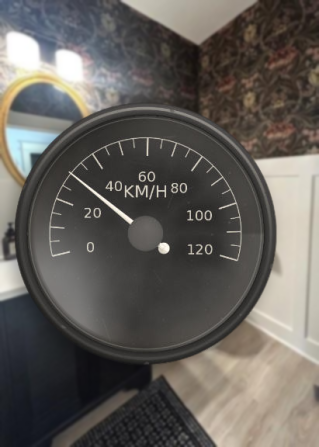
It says 30 km/h
